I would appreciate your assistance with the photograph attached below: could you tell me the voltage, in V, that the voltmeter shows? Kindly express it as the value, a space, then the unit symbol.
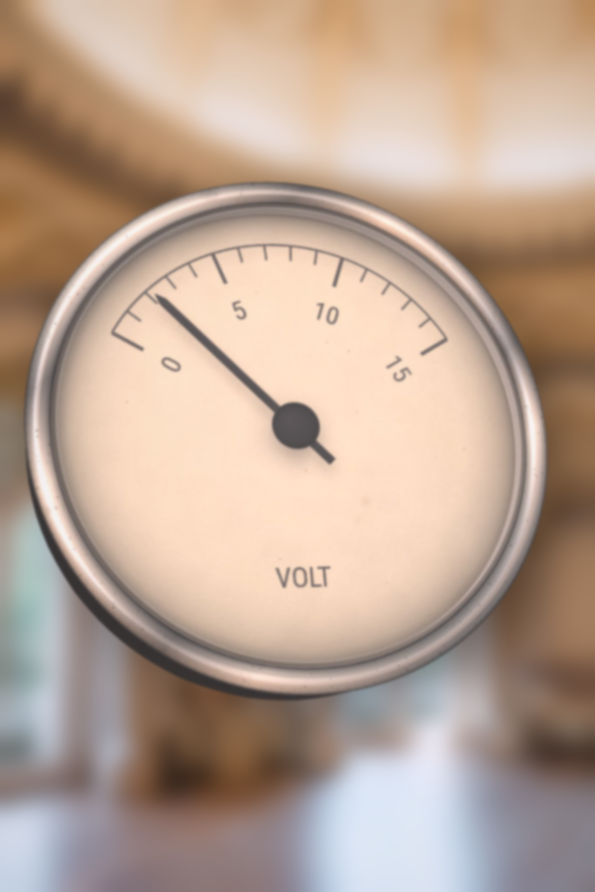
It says 2 V
